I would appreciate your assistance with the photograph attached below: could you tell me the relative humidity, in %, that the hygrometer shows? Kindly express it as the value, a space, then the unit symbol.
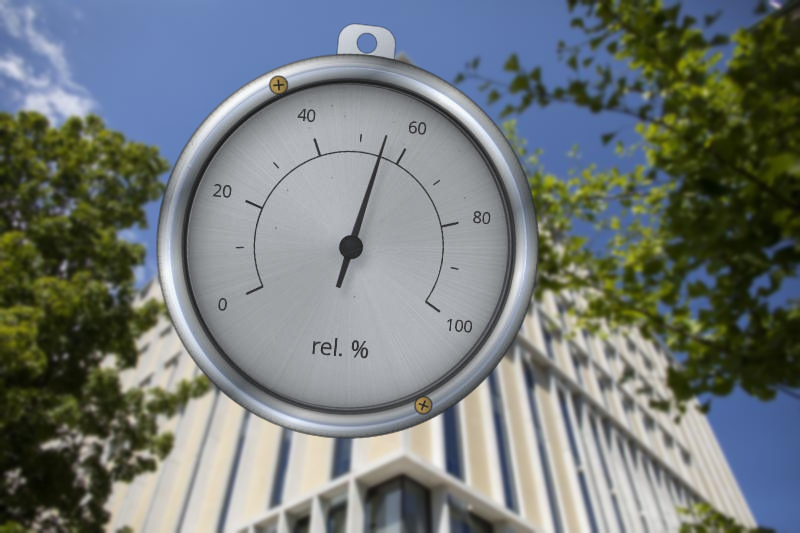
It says 55 %
